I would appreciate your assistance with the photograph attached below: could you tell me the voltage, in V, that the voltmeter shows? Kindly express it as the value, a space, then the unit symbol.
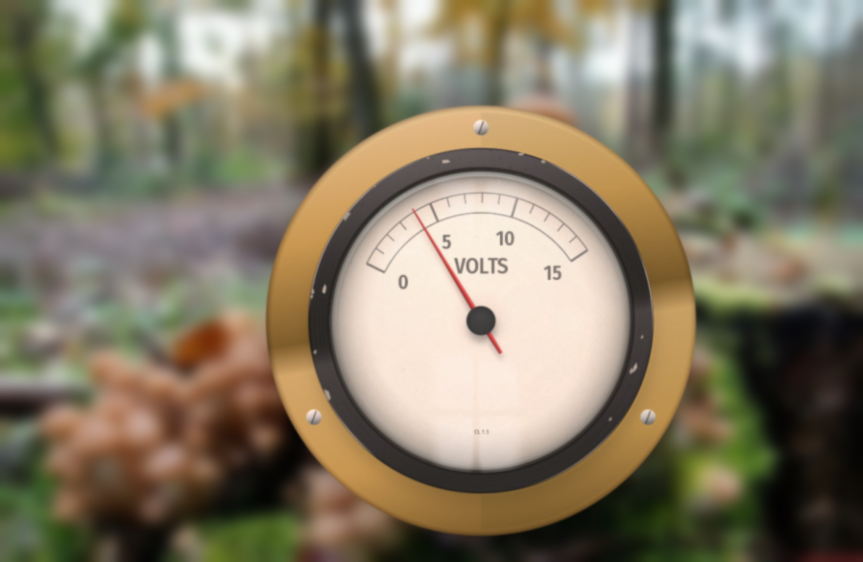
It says 4 V
